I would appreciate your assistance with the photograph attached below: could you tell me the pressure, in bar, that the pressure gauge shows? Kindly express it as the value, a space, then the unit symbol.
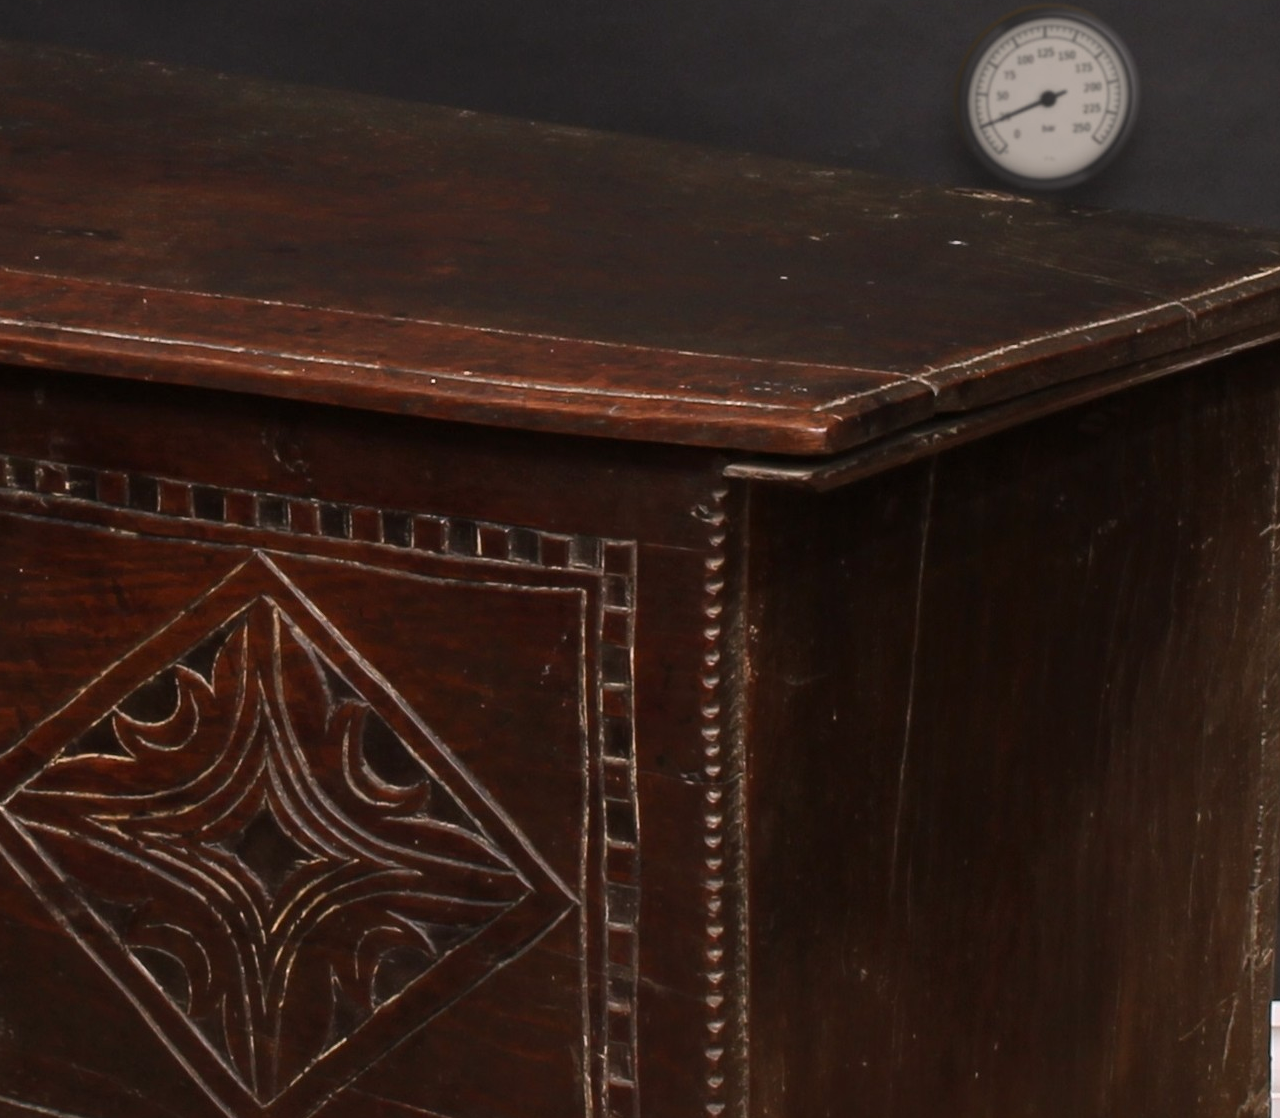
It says 25 bar
